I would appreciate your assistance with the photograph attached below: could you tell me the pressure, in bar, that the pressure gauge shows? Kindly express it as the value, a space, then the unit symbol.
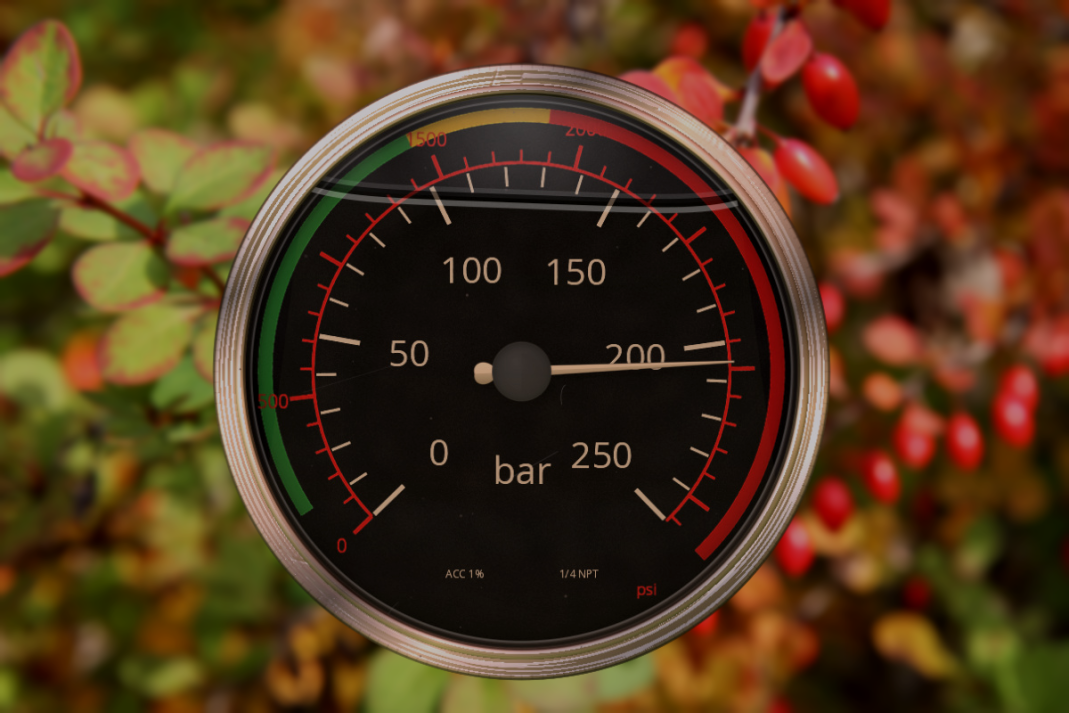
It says 205 bar
